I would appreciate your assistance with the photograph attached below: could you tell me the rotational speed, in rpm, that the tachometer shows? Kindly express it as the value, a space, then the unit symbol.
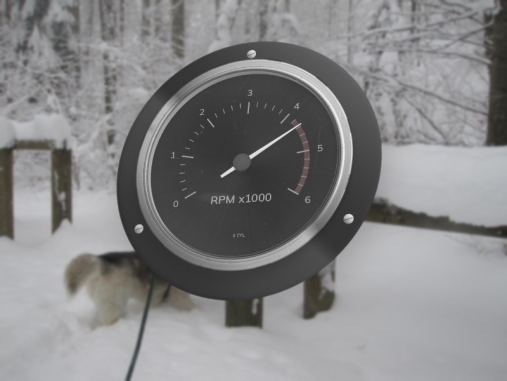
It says 4400 rpm
